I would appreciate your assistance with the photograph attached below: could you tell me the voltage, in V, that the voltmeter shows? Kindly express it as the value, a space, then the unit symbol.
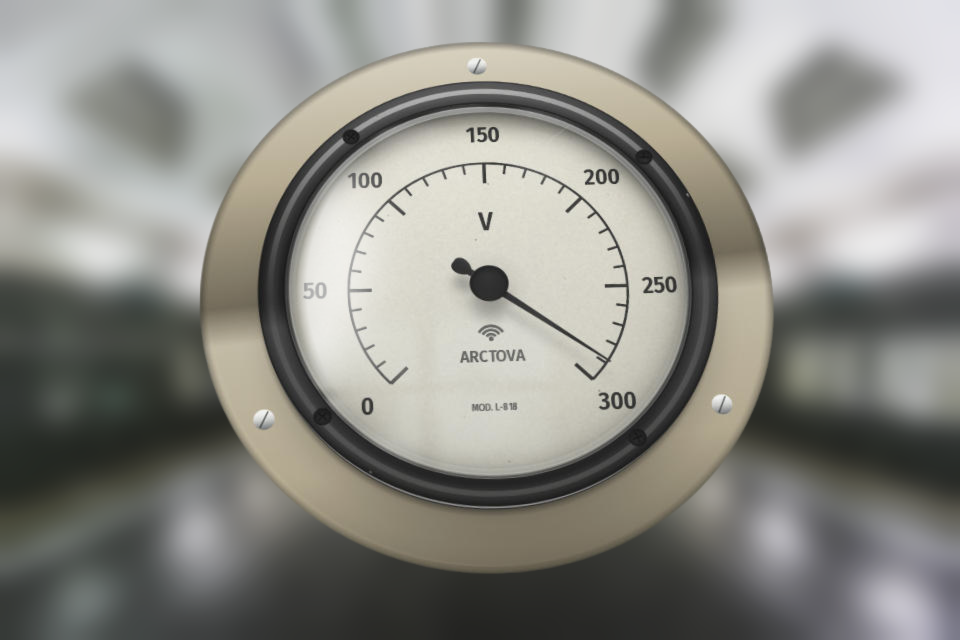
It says 290 V
